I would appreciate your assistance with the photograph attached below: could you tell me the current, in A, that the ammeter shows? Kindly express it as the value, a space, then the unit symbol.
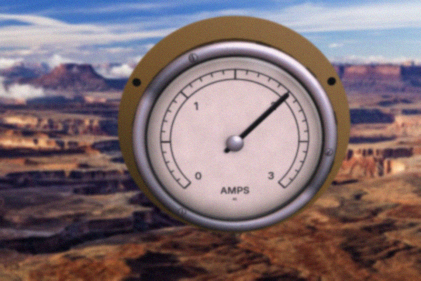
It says 2 A
